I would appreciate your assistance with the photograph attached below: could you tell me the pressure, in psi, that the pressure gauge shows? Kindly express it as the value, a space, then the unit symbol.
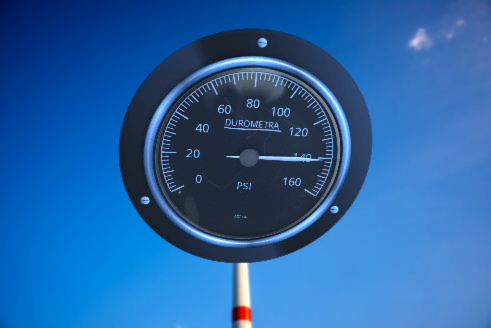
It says 140 psi
